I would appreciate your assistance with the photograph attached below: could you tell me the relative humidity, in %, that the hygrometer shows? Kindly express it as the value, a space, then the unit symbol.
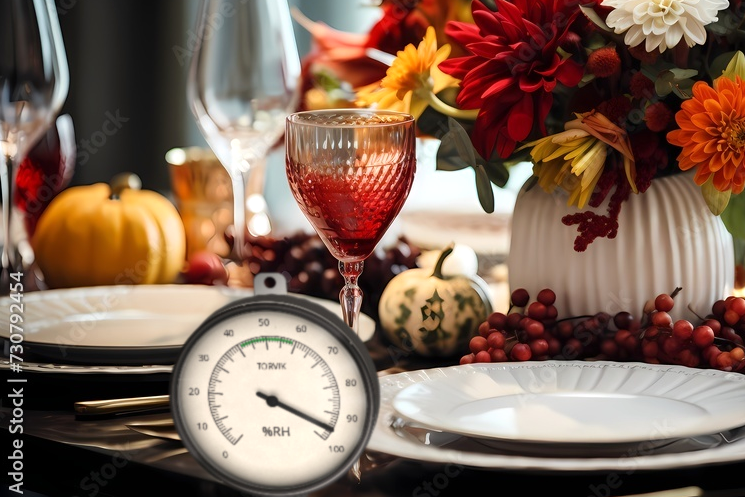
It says 95 %
